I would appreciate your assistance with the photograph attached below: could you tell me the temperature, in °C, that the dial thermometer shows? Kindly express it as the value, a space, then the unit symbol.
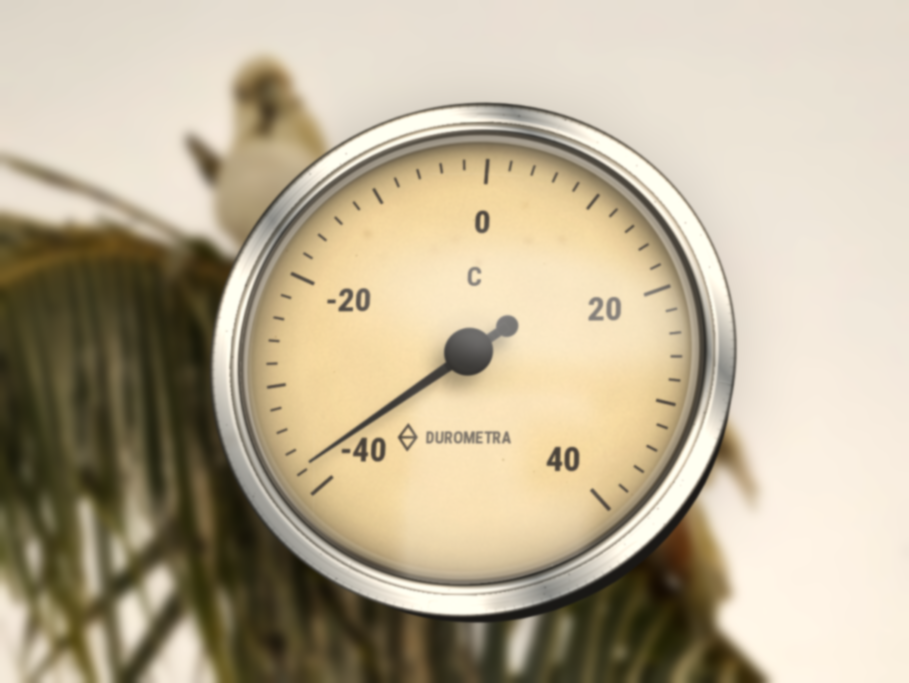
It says -38 °C
